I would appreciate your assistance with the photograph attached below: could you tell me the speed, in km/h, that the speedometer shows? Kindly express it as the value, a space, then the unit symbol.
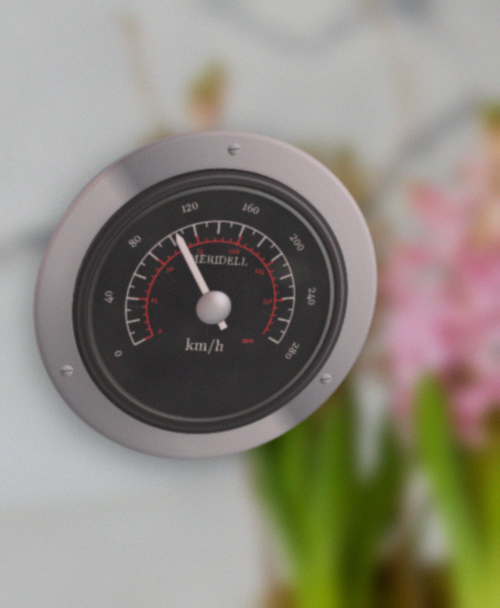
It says 105 km/h
